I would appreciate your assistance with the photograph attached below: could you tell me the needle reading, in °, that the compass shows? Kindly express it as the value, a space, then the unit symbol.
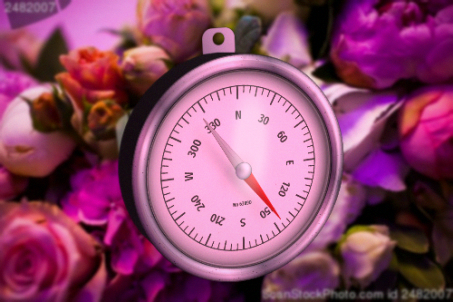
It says 145 °
